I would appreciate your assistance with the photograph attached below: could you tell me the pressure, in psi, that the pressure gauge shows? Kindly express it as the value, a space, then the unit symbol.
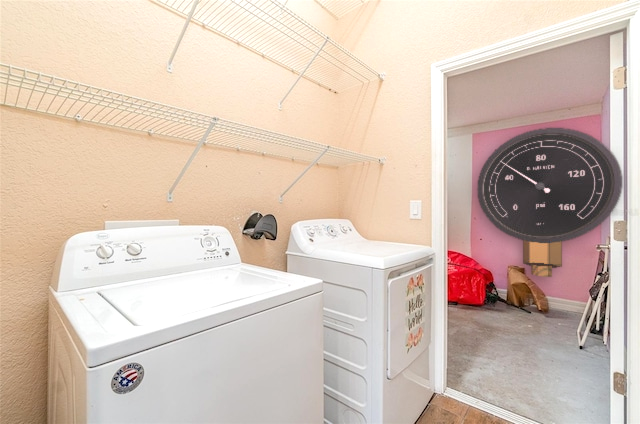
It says 50 psi
